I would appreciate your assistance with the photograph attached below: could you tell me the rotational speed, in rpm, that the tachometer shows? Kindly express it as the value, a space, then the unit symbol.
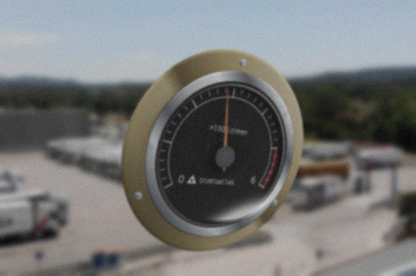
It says 2800 rpm
